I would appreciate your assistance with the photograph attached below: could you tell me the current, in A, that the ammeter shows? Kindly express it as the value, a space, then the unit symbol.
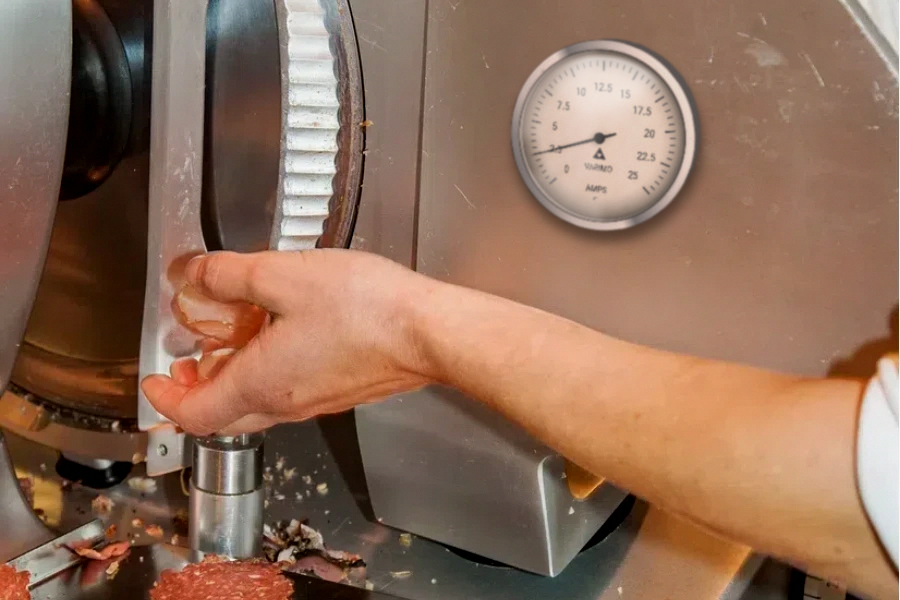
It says 2.5 A
